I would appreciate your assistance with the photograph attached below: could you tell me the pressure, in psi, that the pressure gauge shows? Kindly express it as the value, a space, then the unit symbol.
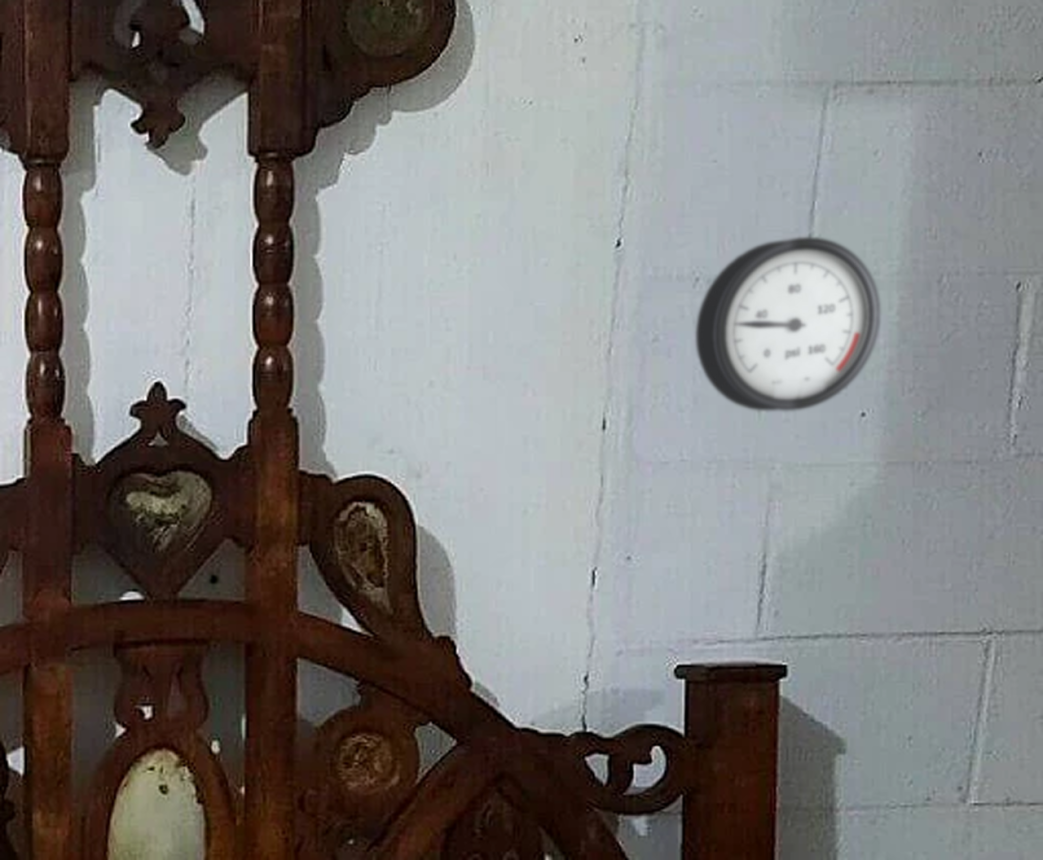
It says 30 psi
